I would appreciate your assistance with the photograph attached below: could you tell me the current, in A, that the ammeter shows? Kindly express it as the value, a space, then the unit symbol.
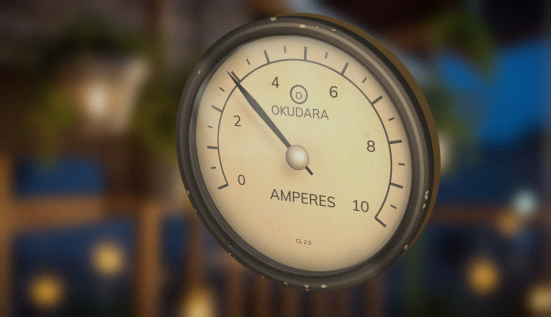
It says 3 A
